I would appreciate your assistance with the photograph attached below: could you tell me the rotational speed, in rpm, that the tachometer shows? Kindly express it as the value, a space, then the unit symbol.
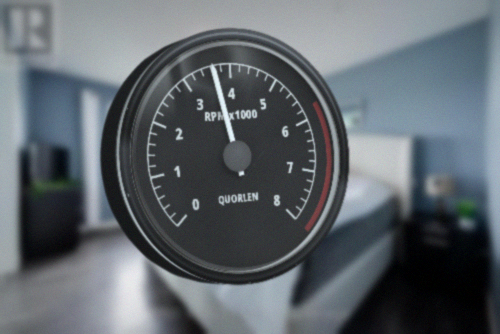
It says 3600 rpm
